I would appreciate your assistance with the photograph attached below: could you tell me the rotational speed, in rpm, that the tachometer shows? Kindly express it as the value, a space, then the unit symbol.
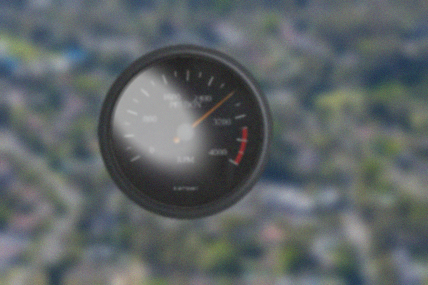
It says 2800 rpm
